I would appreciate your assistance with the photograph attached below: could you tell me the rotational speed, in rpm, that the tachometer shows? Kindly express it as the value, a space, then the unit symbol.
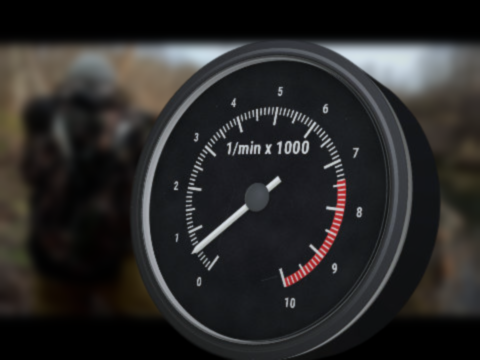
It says 500 rpm
